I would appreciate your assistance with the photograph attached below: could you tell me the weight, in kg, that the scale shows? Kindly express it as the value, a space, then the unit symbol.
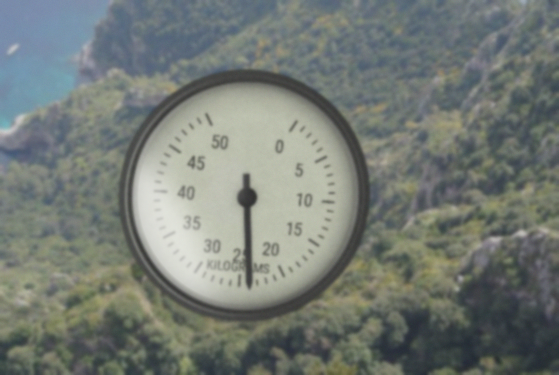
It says 24 kg
